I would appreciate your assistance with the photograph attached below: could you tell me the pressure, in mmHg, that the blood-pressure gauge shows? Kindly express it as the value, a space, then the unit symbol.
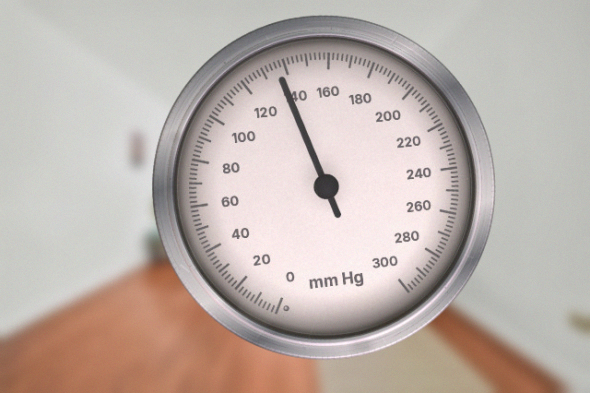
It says 136 mmHg
